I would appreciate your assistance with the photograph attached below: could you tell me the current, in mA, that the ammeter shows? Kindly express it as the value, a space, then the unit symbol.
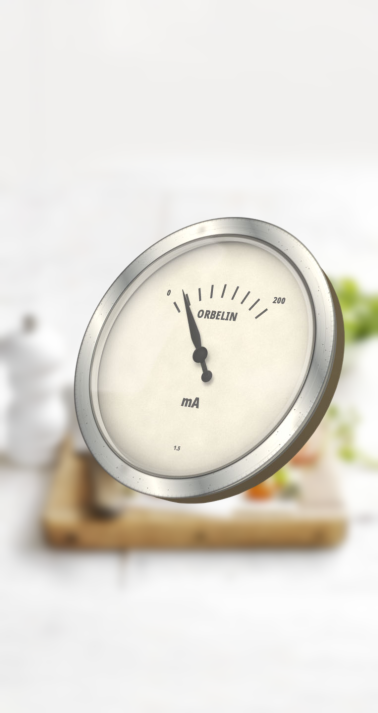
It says 25 mA
